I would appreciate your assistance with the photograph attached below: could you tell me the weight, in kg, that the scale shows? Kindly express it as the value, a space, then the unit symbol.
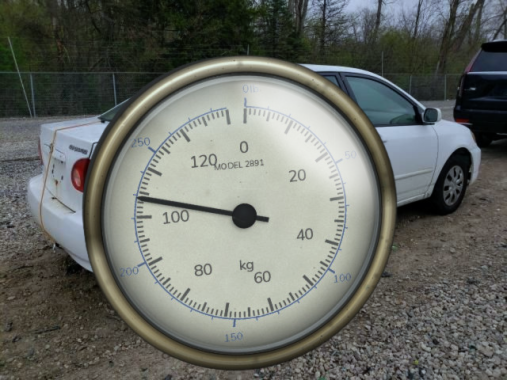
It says 104 kg
